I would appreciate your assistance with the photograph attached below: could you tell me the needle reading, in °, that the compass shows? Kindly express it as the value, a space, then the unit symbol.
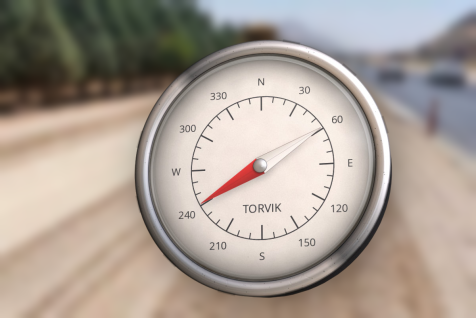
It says 240 °
